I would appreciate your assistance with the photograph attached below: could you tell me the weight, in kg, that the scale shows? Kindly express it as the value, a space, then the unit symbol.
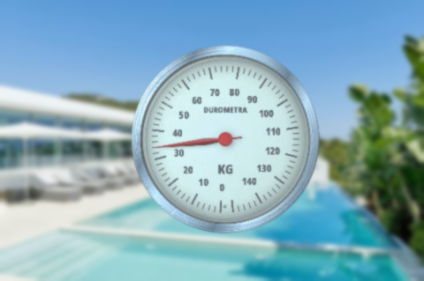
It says 34 kg
